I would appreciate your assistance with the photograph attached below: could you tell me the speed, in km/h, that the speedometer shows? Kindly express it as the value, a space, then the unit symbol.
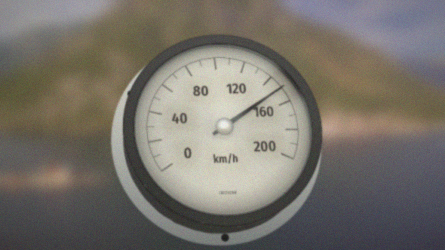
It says 150 km/h
